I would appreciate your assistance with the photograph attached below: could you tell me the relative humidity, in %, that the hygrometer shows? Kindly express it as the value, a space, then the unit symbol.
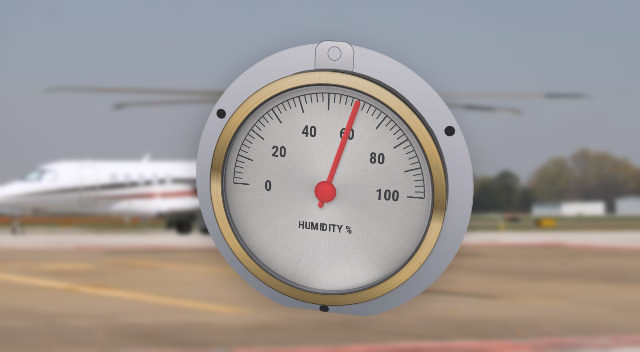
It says 60 %
